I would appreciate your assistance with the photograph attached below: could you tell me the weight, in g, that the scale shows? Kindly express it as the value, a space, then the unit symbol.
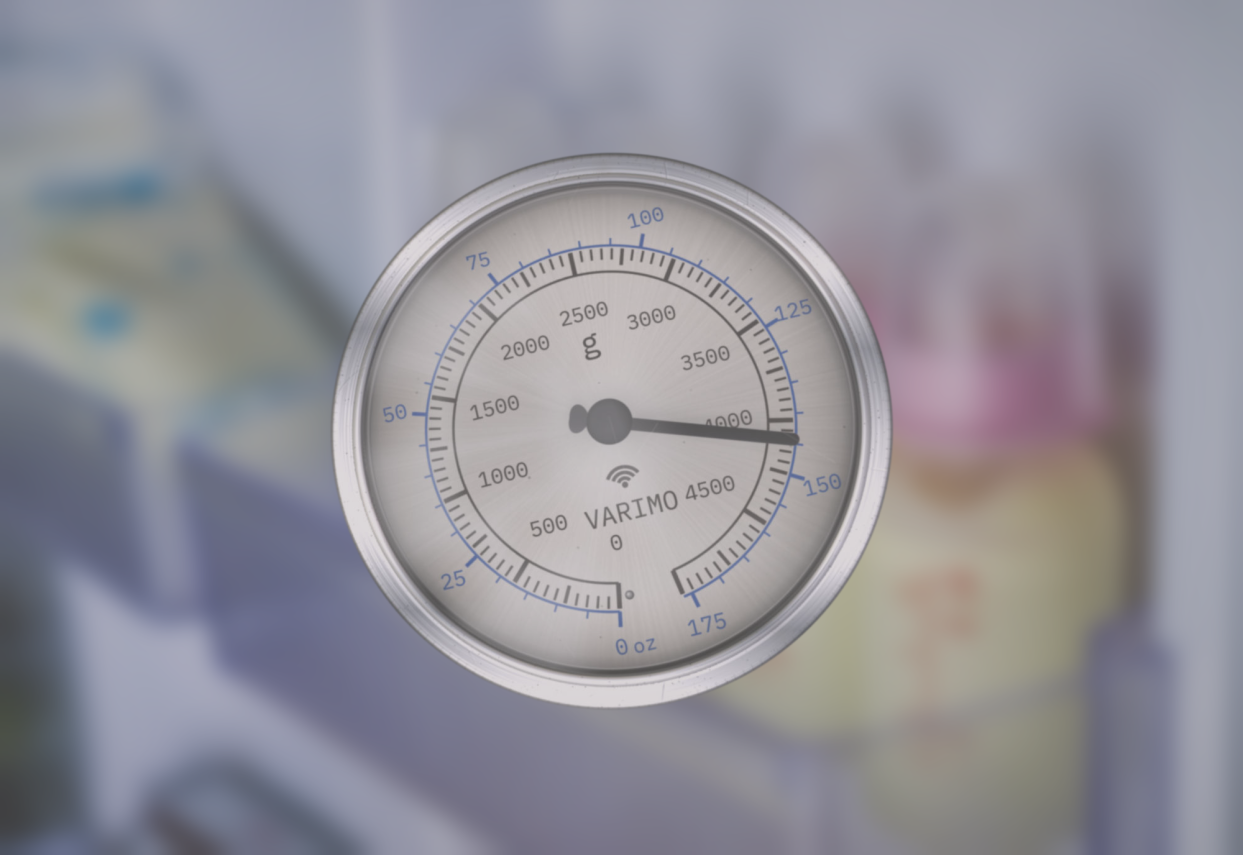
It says 4100 g
